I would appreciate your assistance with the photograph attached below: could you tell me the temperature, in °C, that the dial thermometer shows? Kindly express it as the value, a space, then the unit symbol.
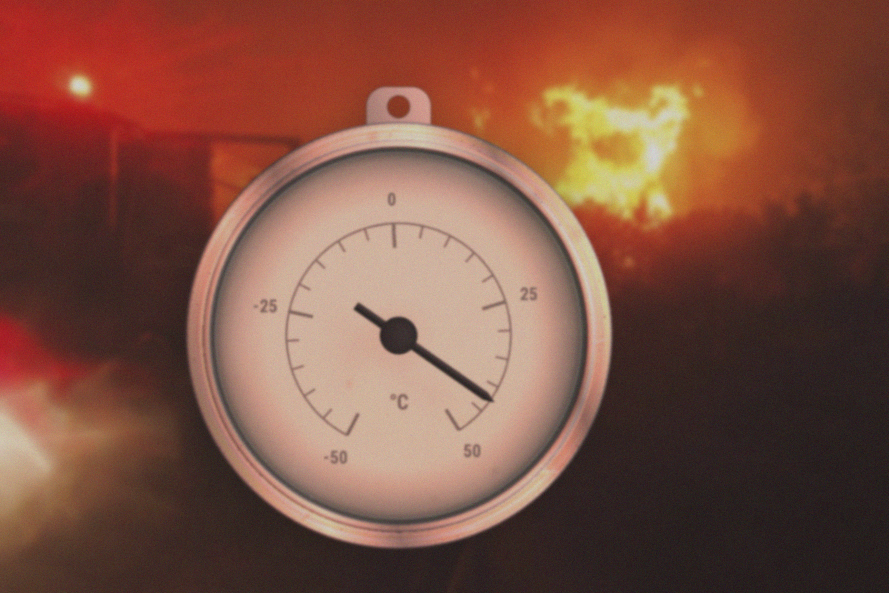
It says 42.5 °C
